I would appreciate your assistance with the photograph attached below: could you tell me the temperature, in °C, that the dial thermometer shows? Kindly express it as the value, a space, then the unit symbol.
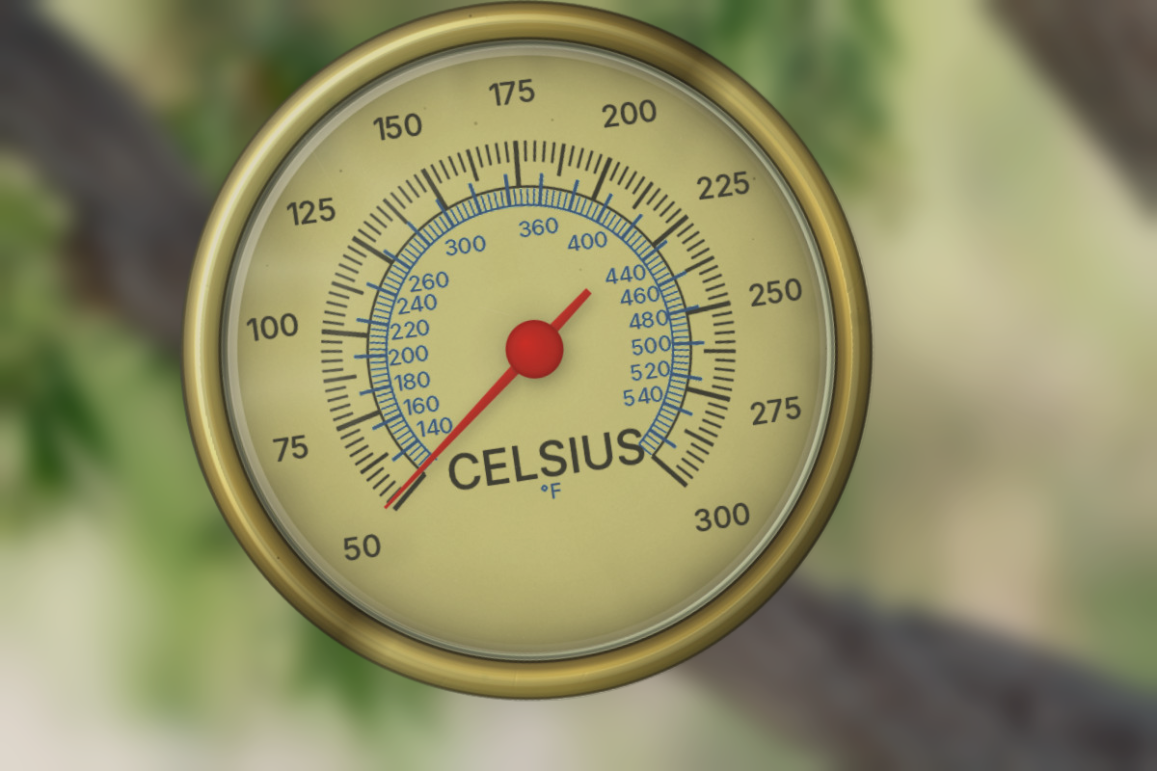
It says 52.5 °C
